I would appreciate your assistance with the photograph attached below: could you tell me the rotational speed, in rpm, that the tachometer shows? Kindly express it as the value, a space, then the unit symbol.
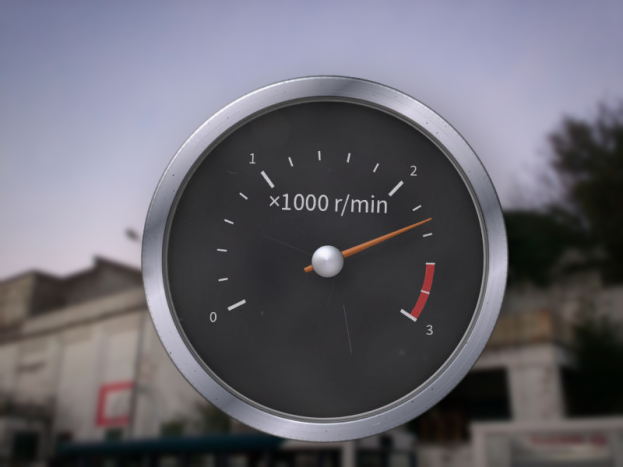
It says 2300 rpm
